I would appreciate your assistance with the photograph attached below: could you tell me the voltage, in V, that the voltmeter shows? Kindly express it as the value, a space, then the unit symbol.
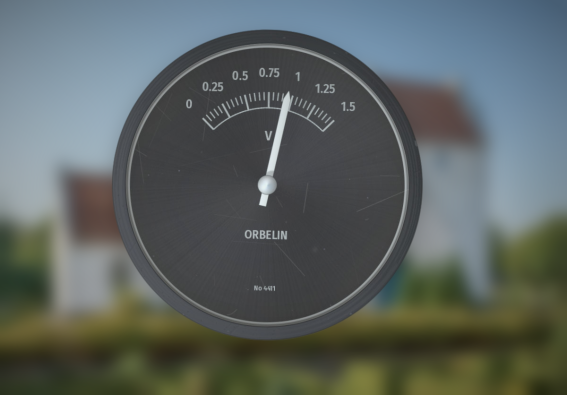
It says 0.95 V
